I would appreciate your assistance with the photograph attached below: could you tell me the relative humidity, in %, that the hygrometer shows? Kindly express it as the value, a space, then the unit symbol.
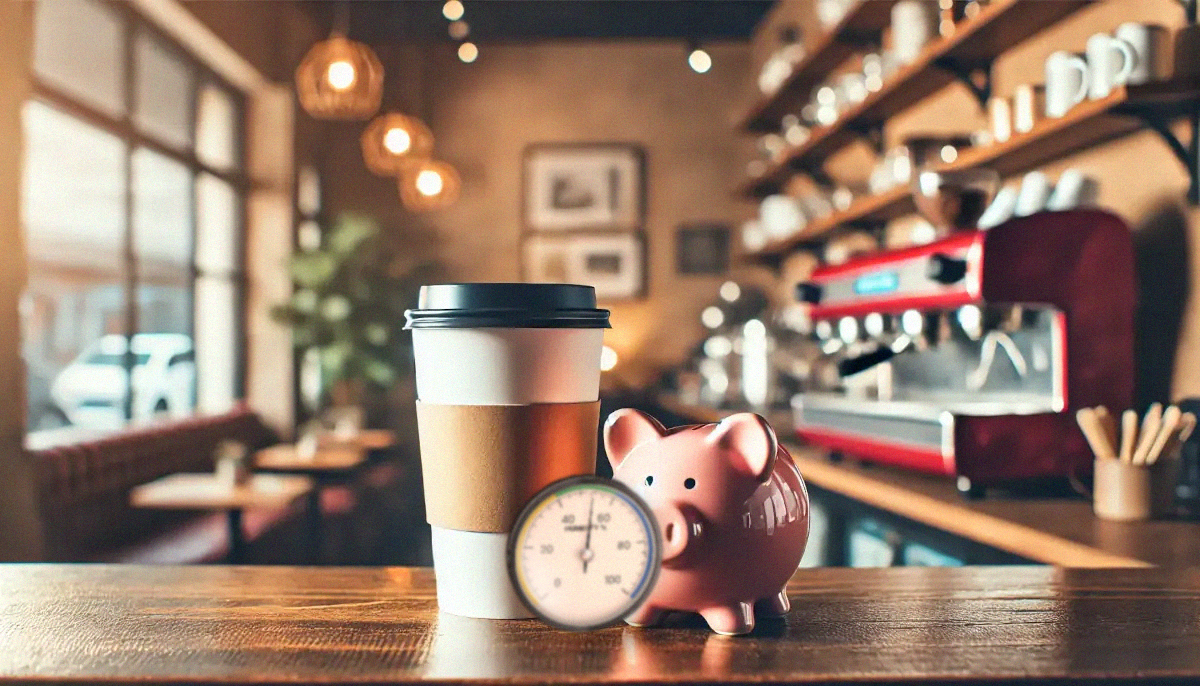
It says 52 %
